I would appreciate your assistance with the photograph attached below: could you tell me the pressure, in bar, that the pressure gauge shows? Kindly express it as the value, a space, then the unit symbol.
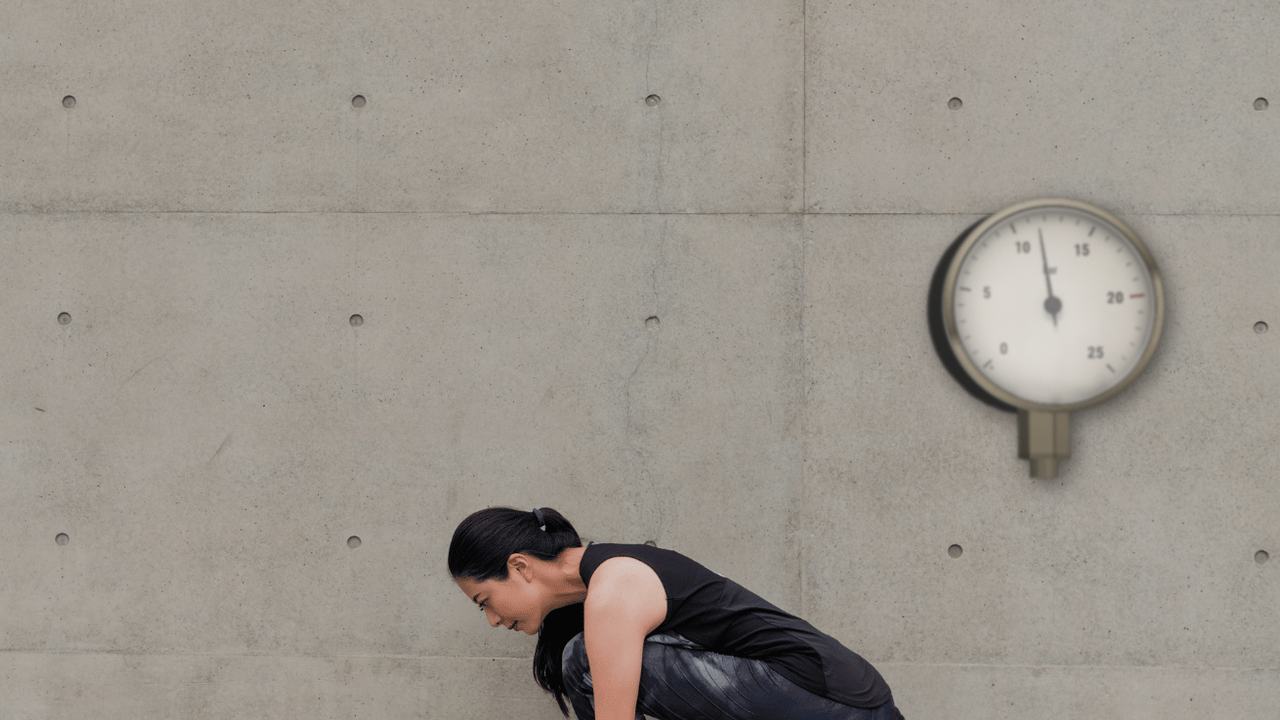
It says 11.5 bar
